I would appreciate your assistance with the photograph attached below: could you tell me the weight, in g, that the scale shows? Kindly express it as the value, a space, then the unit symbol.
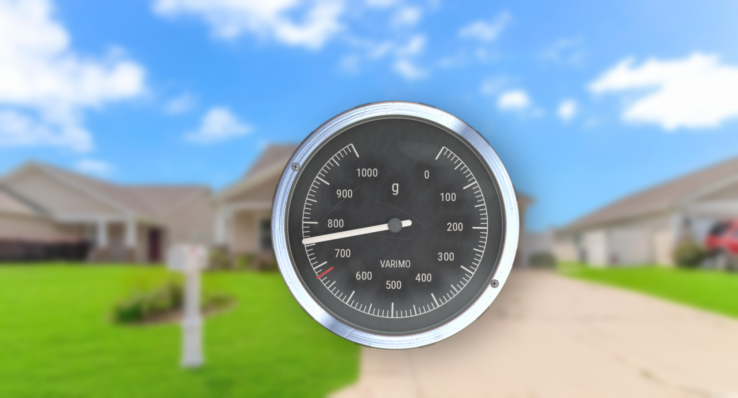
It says 760 g
